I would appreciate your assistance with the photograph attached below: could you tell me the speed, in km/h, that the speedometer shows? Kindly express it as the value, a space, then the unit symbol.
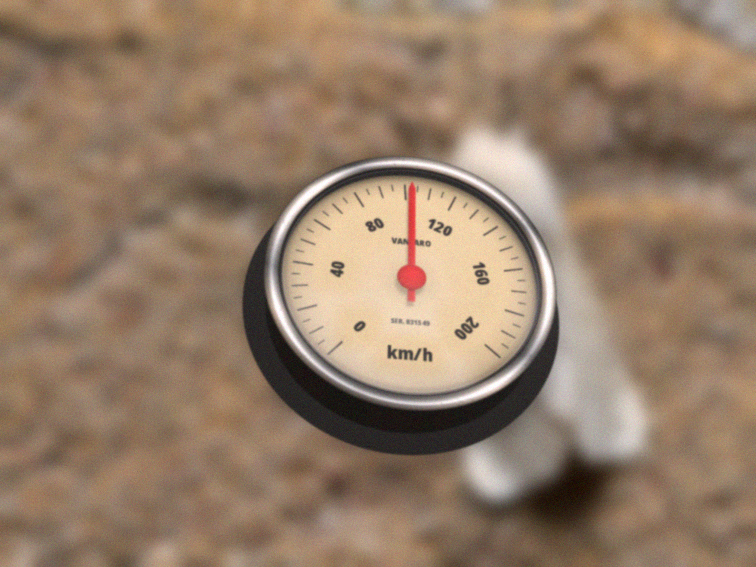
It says 102.5 km/h
